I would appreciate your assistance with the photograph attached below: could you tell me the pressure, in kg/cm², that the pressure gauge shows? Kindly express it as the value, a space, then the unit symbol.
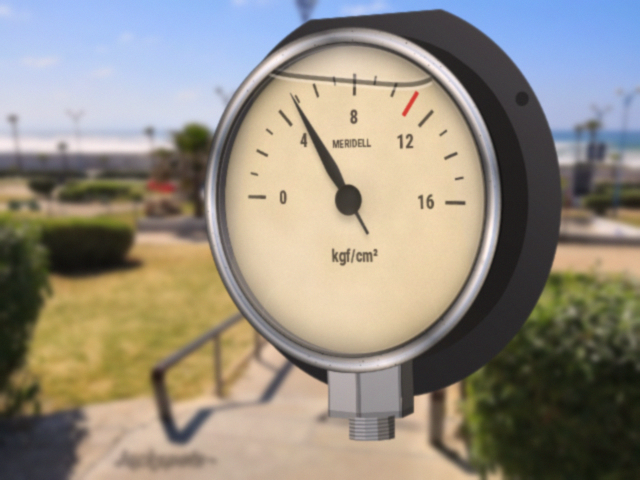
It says 5 kg/cm²
